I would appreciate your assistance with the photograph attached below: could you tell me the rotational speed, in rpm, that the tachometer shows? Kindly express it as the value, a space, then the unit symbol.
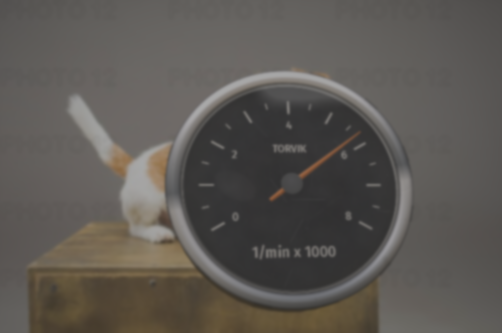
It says 5750 rpm
